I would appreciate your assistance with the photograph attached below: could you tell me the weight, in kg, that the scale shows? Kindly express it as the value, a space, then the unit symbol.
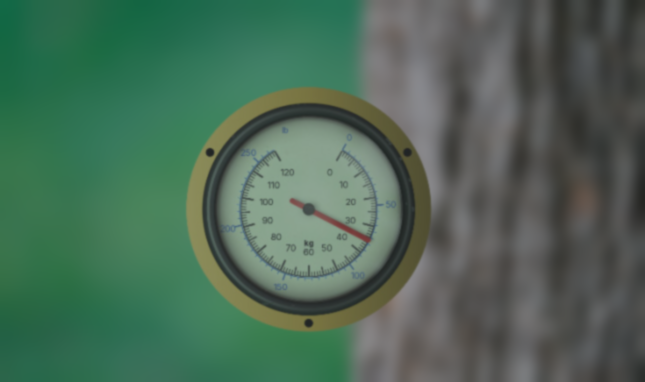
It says 35 kg
